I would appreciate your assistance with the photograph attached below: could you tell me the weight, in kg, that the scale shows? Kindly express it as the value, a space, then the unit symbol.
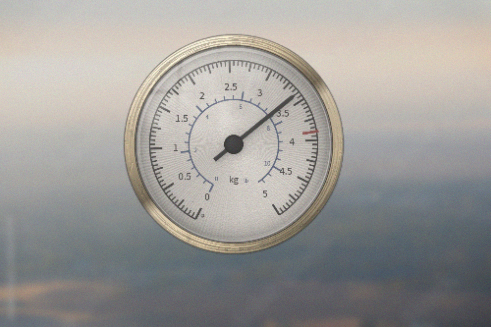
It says 3.4 kg
